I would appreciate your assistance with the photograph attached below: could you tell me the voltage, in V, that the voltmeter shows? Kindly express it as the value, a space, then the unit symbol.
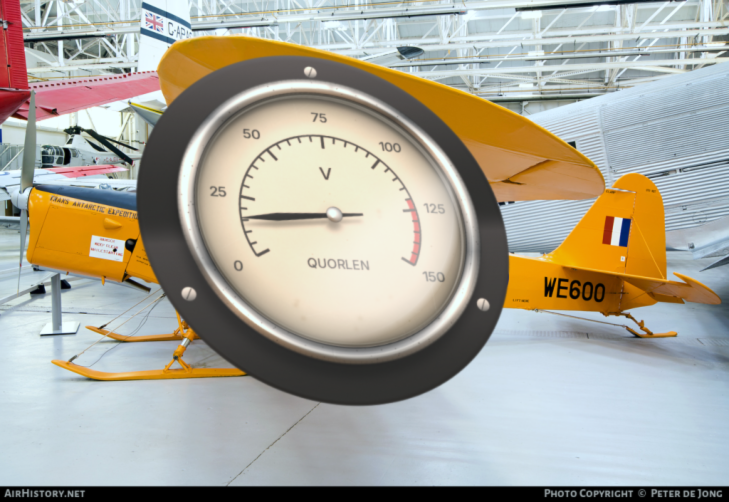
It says 15 V
